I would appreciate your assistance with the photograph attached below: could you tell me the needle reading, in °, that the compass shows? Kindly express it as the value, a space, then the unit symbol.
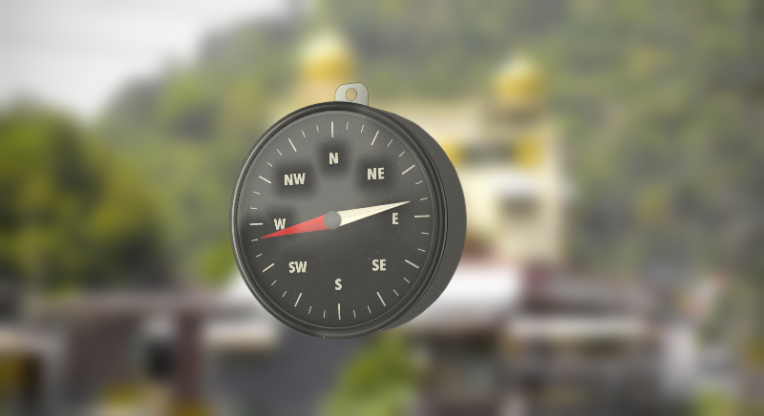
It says 260 °
